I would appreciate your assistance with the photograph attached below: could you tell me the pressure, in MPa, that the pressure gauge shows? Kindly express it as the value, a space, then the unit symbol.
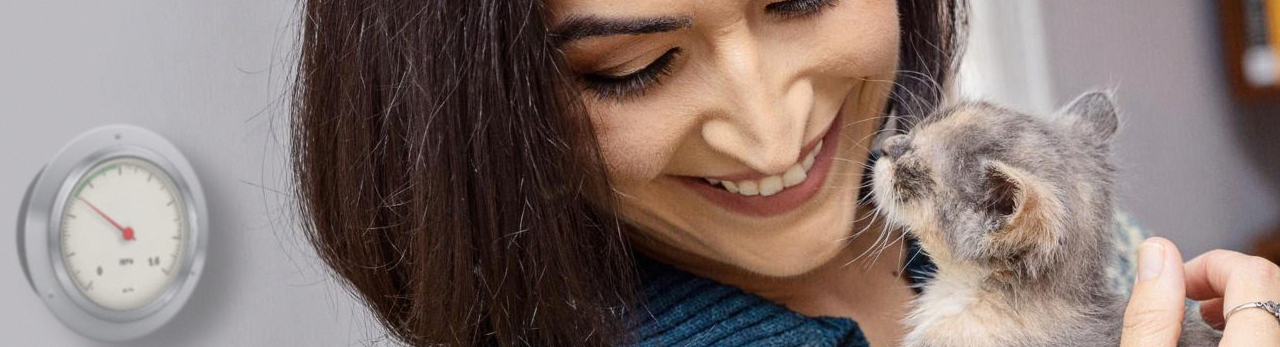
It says 0.5 MPa
